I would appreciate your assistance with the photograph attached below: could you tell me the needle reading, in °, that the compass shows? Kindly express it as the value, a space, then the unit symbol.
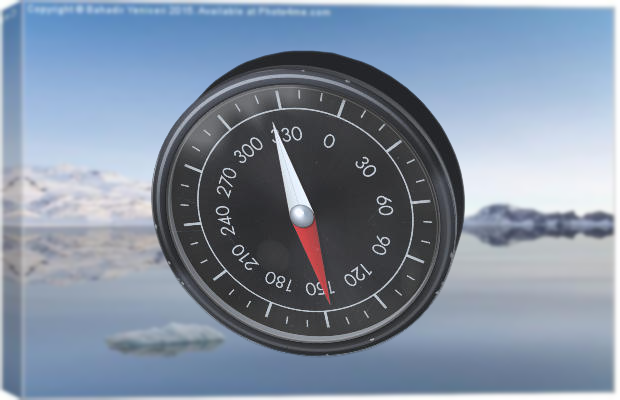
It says 145 °
